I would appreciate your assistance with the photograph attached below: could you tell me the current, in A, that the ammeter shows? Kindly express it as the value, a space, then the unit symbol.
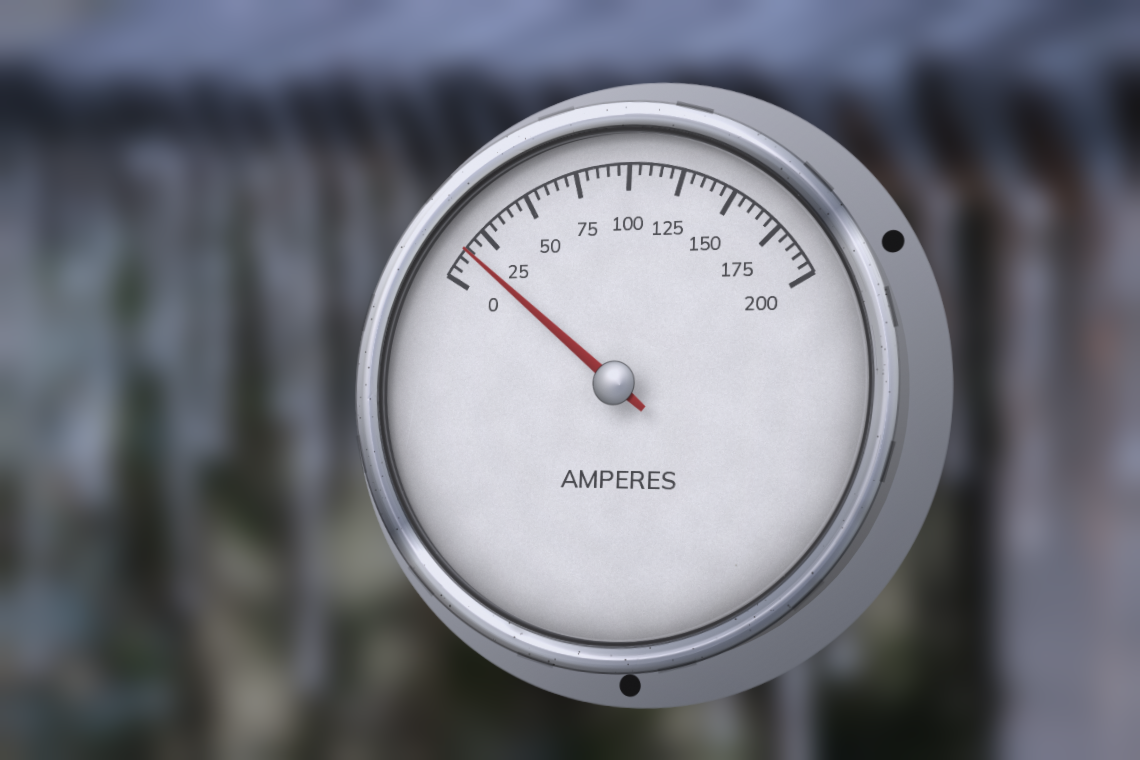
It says 15 A
